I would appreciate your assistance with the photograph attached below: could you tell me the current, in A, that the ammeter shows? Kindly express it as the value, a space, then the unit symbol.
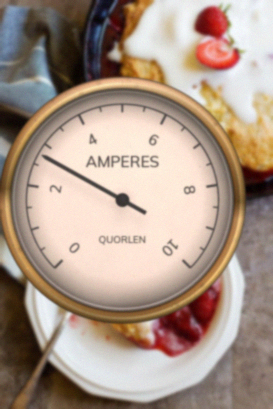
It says 2.75 A
